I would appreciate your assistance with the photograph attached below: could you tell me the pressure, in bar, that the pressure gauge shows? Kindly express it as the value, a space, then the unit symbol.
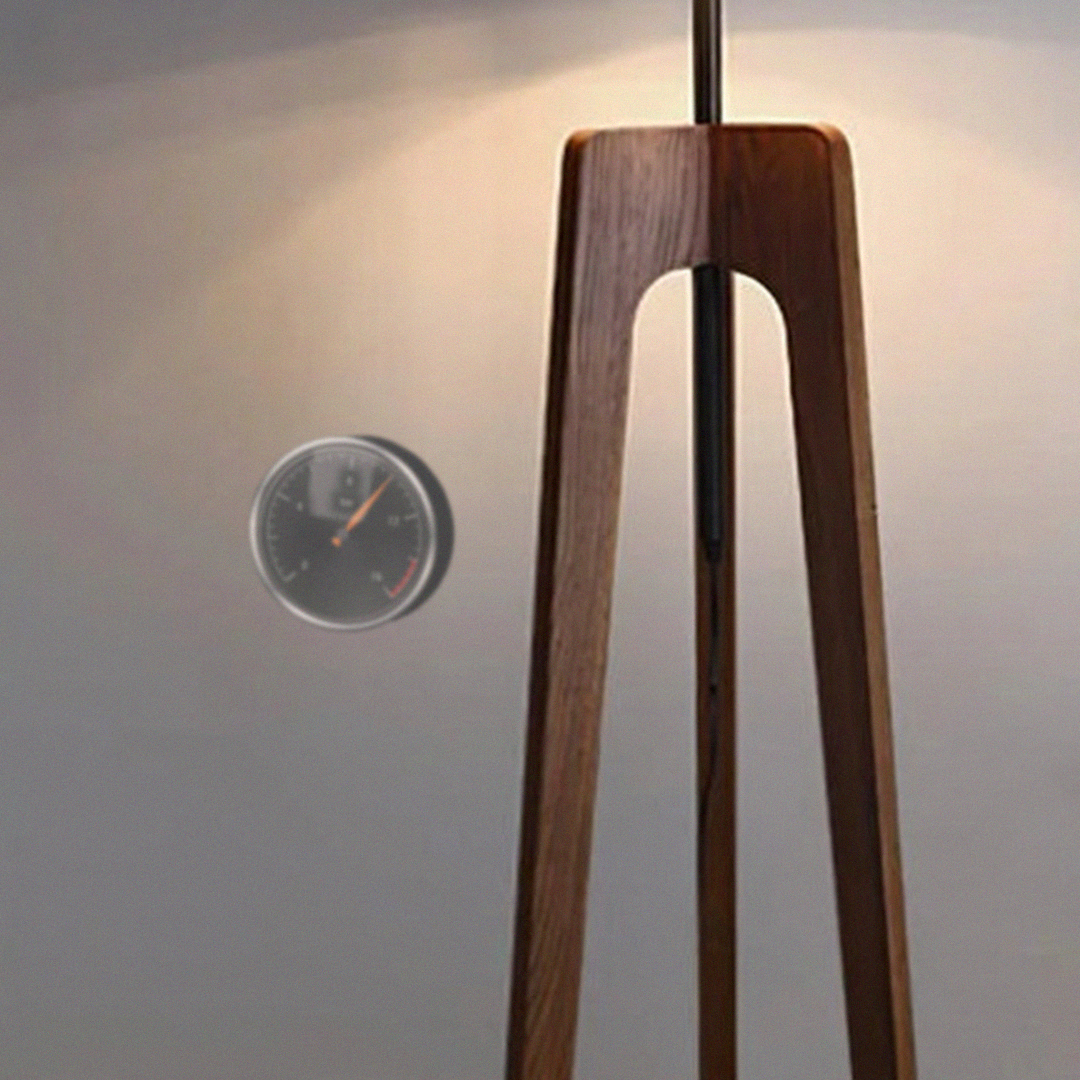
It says 10 bar
